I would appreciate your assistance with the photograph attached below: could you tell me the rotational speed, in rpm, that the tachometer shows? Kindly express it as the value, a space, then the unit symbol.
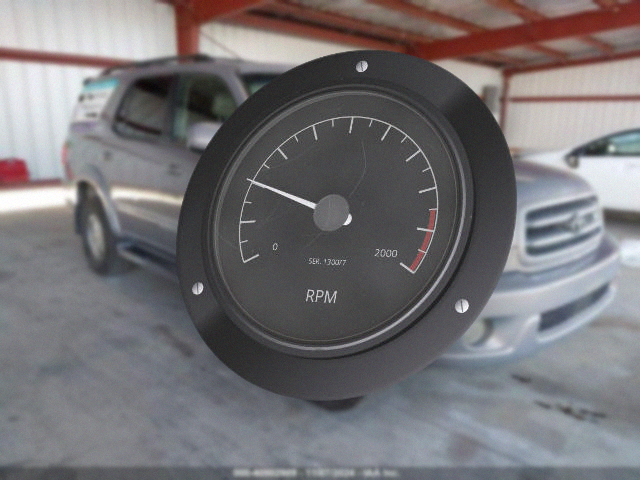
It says 400 rpm
